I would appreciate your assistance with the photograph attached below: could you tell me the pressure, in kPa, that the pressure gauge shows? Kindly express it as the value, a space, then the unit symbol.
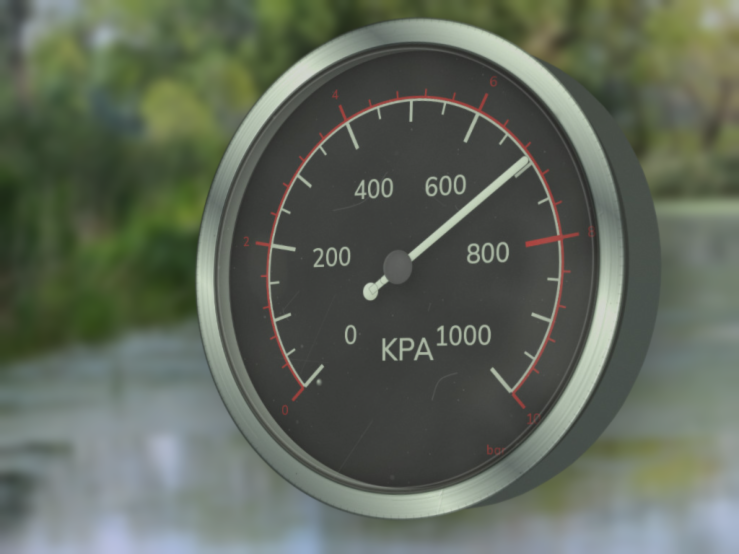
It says 700 kPa
